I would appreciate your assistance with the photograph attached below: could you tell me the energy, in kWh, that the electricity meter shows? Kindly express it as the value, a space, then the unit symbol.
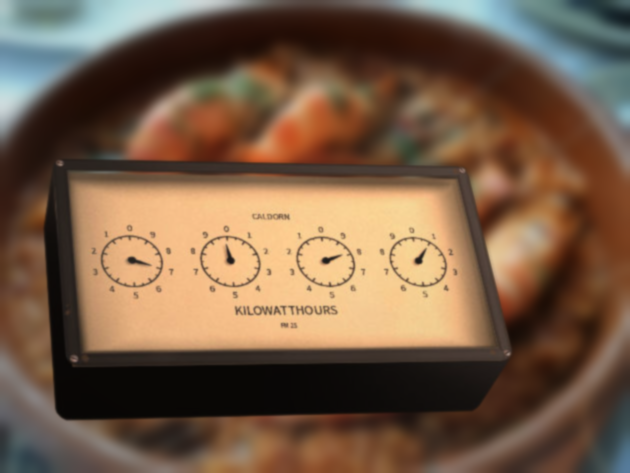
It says 6981 kWh
